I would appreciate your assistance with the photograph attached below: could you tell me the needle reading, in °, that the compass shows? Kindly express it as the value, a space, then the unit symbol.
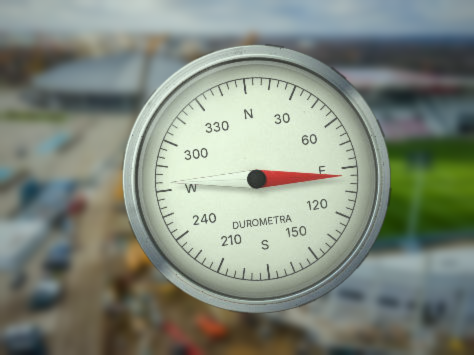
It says 95 °
